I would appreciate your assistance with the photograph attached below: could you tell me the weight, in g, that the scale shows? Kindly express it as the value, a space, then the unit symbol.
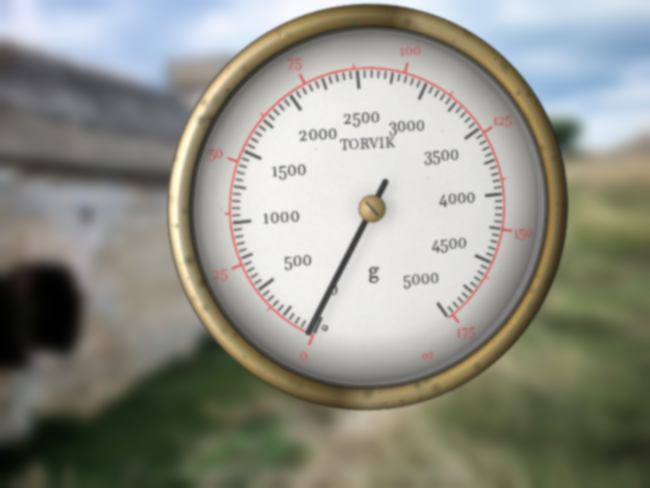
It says 50 g
